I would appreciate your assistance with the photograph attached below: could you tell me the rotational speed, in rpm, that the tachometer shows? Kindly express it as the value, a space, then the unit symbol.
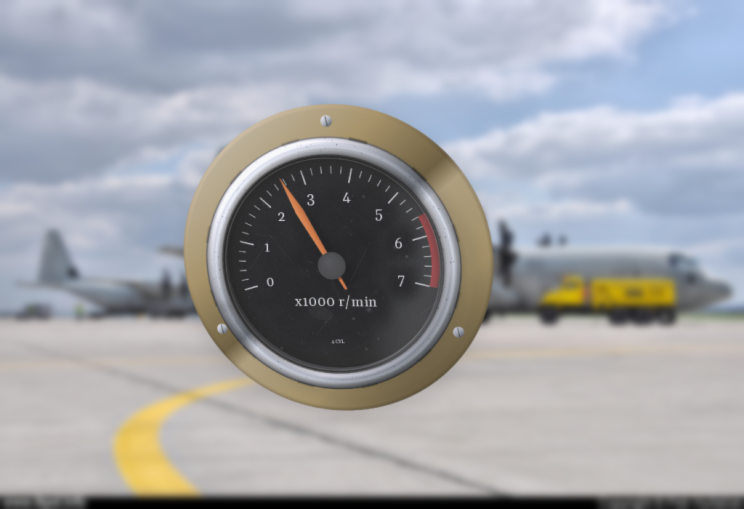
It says 2600 rpm
